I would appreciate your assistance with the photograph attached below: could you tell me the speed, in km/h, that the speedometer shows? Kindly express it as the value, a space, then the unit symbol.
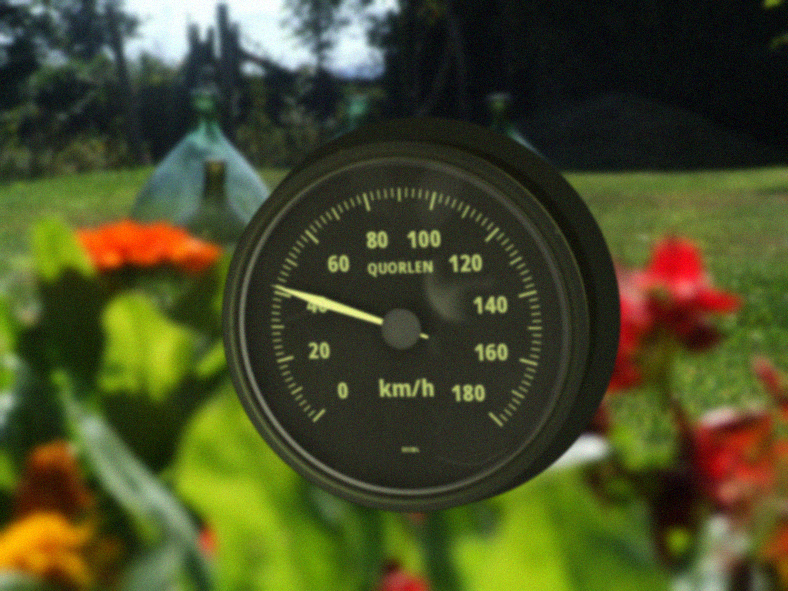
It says 42 km/h
